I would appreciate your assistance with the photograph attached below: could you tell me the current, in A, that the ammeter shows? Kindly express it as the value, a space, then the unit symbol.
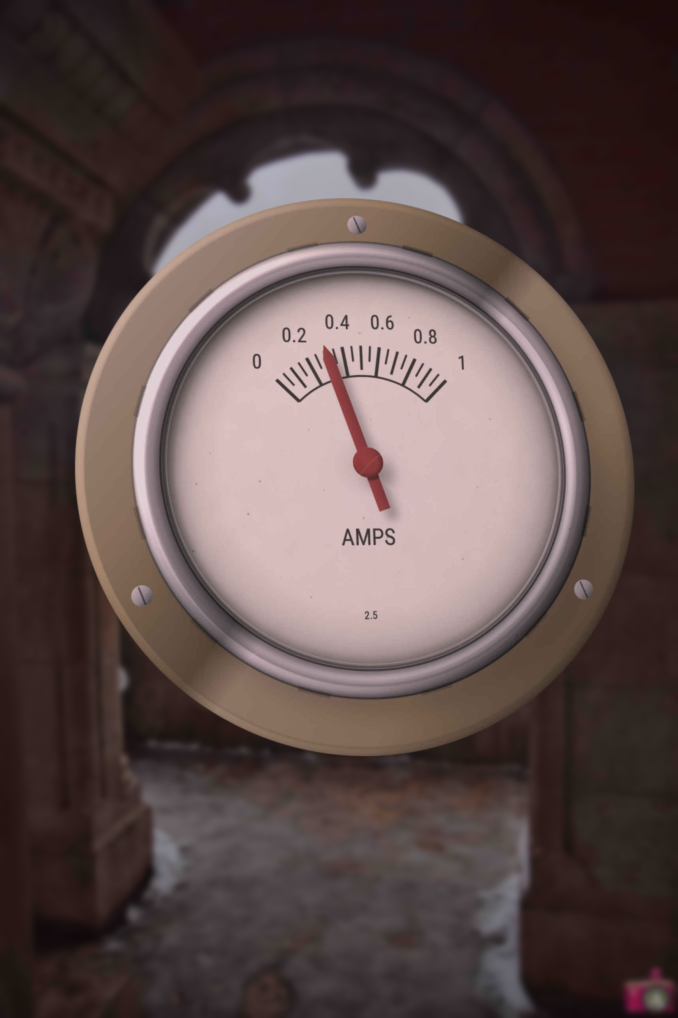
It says 0.3 A
